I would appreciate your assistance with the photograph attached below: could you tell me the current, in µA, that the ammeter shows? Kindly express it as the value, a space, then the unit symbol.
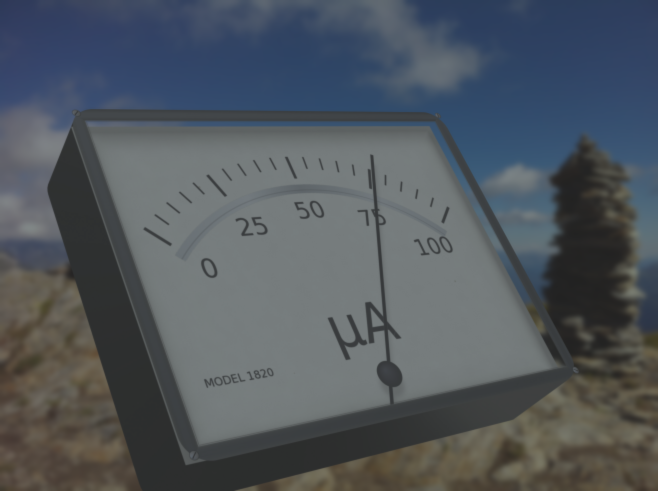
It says 75 µA
